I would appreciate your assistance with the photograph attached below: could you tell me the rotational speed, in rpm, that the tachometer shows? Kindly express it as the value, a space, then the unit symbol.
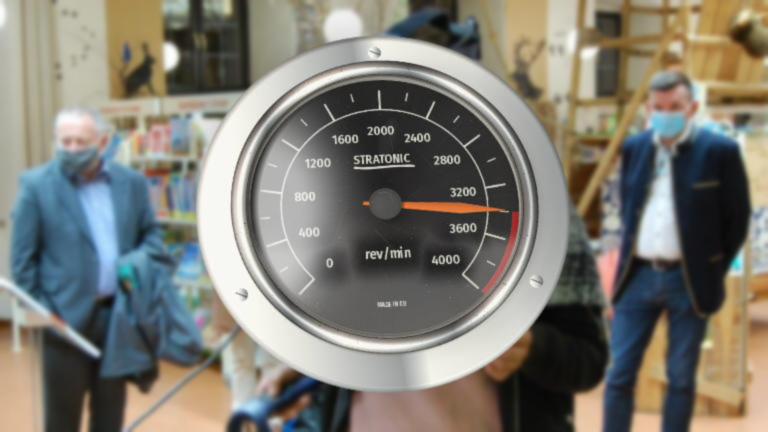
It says 3400 rpm
